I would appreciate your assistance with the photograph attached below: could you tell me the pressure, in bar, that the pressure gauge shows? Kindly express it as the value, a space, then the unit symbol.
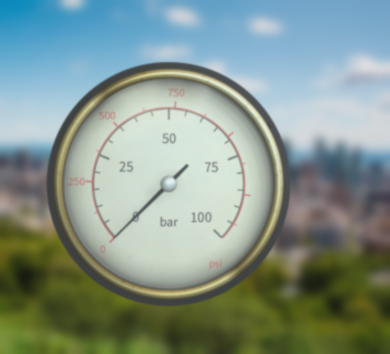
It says 0 bar
